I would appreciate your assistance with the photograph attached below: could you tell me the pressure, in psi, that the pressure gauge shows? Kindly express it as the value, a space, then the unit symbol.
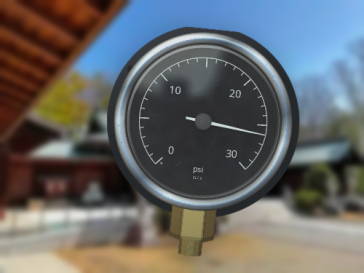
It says 26 psi
